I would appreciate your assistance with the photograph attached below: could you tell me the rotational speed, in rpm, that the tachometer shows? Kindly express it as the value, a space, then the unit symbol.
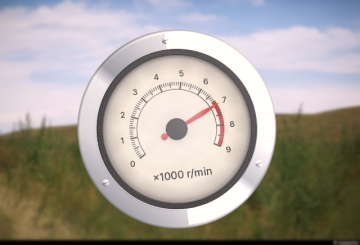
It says 7000 rpm
